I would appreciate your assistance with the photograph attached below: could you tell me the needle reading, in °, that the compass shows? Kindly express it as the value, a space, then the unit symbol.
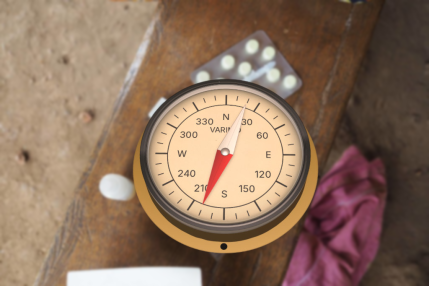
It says 200 °
